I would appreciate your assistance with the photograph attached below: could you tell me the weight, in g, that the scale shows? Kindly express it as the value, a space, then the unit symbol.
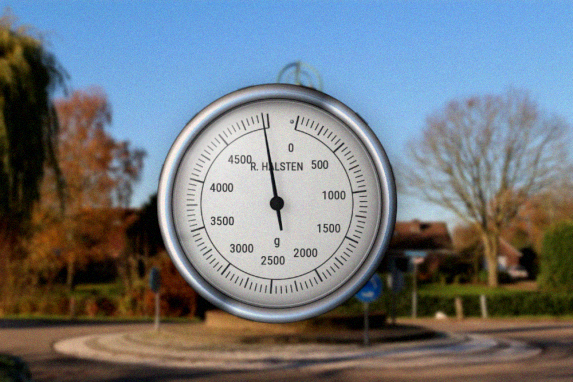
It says 4950 g
